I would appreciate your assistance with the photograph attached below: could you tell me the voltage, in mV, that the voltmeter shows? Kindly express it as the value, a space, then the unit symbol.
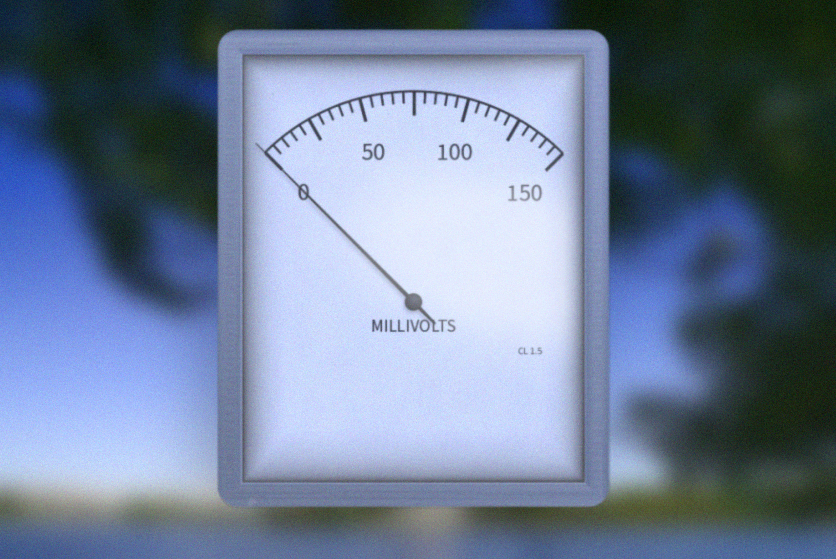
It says 0 mV
